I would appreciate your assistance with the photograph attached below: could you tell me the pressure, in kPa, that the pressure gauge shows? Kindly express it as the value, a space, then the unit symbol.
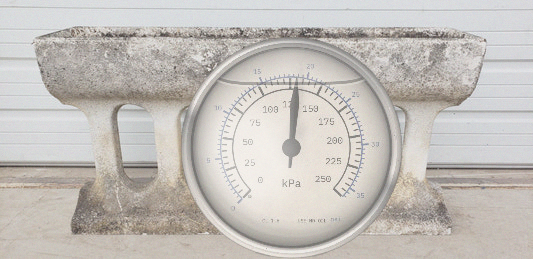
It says 130 kPa
